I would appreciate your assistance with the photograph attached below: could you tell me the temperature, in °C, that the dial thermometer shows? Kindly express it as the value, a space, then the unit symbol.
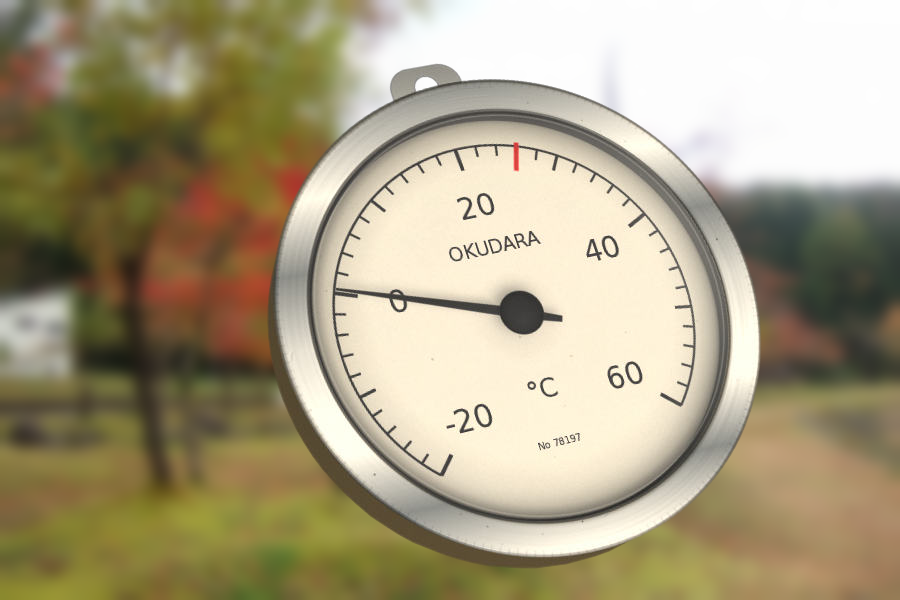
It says 0 °C
